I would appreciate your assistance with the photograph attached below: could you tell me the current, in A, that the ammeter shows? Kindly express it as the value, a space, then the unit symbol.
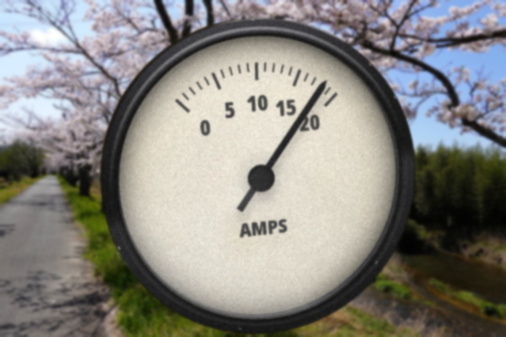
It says 18 A
